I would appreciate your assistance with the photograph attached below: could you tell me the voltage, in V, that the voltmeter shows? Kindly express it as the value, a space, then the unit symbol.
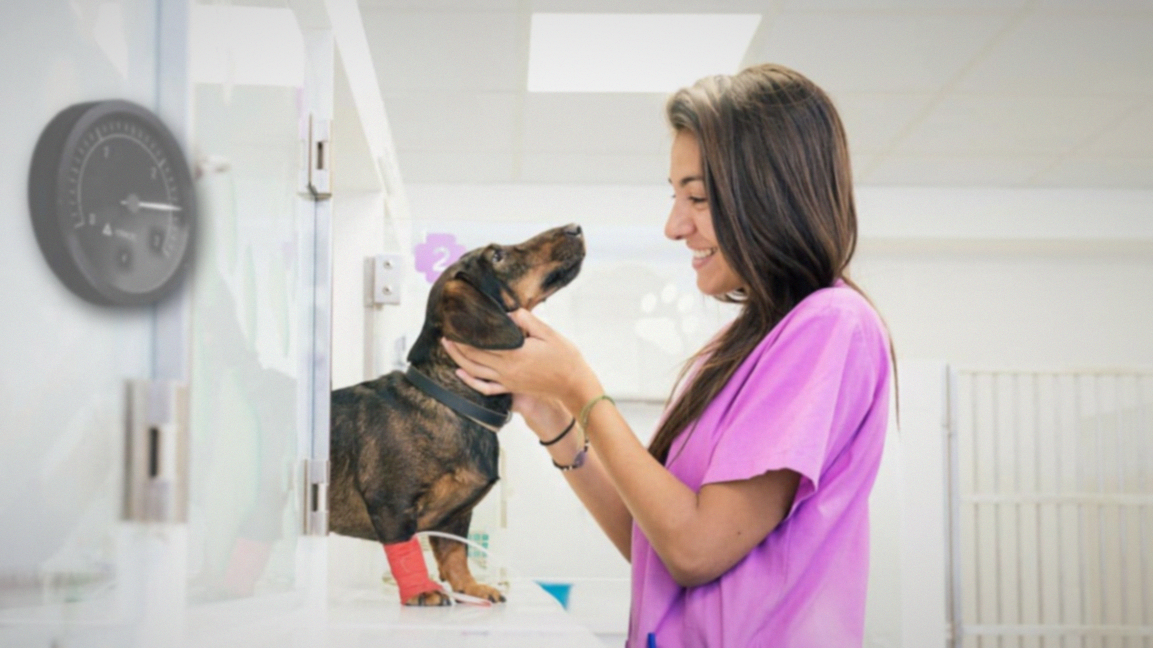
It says 2.5 V
